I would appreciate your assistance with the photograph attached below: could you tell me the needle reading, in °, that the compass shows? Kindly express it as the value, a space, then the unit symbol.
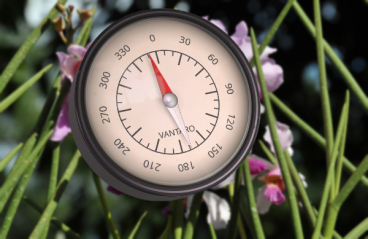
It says 350 °
